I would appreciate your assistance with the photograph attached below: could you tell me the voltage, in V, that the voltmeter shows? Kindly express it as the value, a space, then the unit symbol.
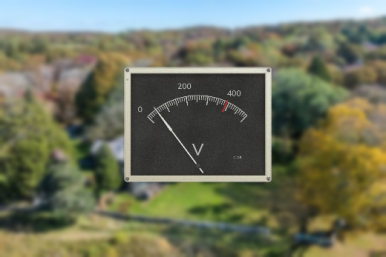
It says 50 V
